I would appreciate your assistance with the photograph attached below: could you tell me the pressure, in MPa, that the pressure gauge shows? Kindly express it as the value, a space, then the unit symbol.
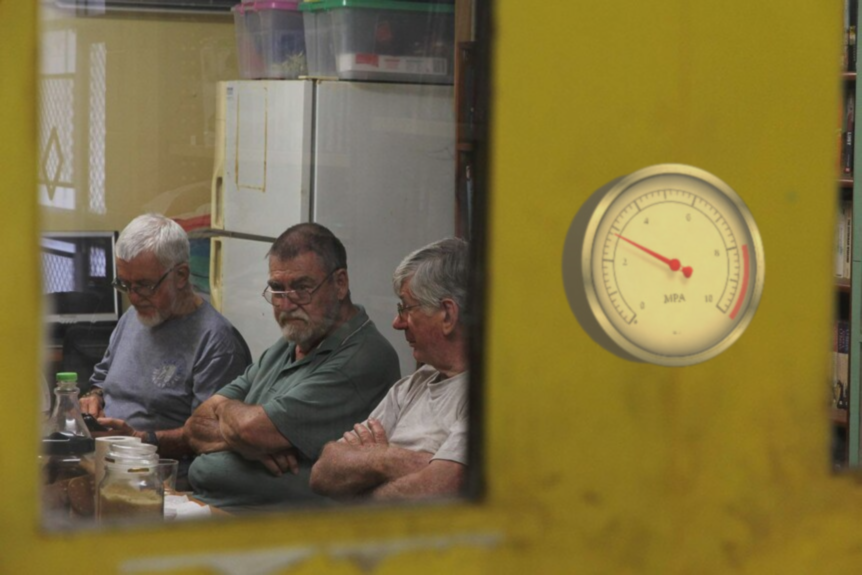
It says 2.8 MPa
